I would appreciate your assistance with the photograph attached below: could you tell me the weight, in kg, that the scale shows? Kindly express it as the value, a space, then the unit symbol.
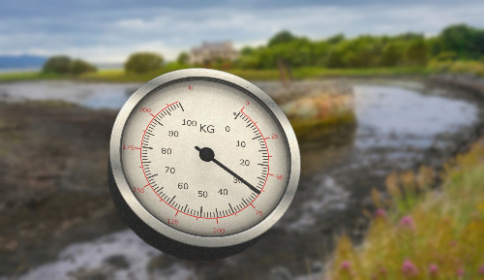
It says 30 kg
